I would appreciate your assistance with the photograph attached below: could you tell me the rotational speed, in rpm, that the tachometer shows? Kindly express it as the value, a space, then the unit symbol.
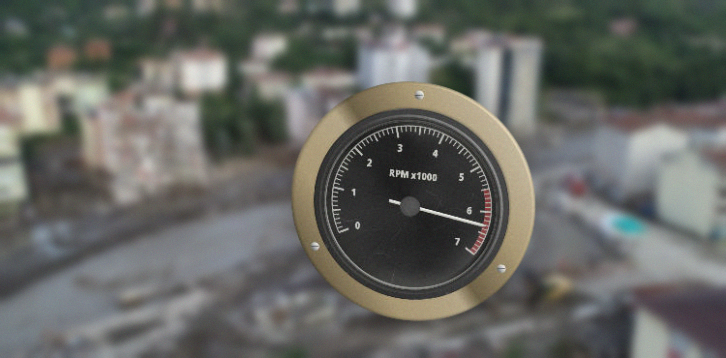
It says 6300 rpm
